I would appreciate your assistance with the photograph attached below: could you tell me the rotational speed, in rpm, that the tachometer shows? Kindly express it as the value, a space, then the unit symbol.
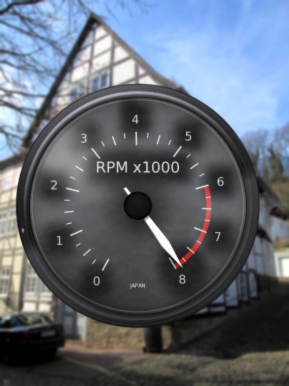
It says 7875 rpm
